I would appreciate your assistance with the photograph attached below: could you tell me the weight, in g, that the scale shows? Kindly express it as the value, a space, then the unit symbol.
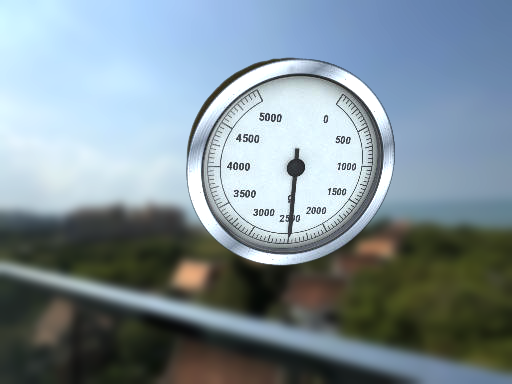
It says 2500 g
